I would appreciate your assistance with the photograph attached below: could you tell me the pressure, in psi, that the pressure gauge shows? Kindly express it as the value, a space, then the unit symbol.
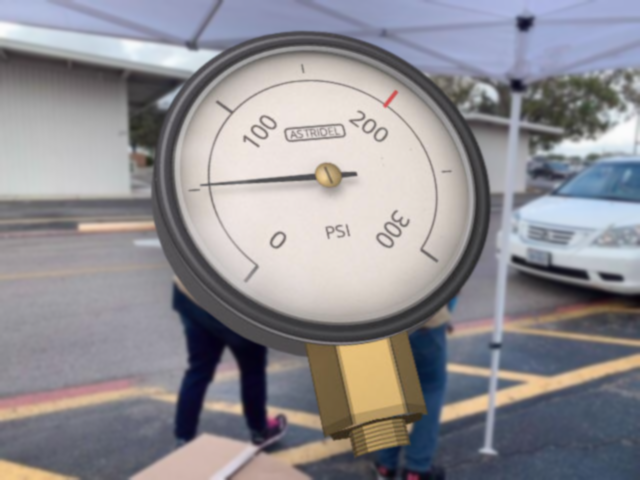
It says 50 psi
